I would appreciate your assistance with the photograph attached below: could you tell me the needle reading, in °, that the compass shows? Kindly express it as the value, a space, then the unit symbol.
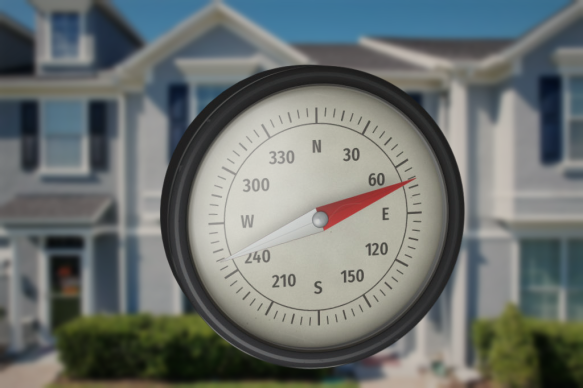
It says 70 °
